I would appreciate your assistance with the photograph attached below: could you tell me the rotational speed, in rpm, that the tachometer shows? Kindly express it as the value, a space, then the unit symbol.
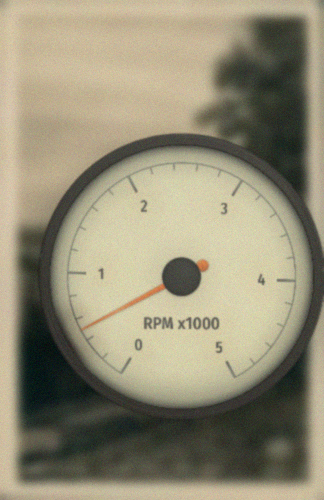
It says 500 rpm
